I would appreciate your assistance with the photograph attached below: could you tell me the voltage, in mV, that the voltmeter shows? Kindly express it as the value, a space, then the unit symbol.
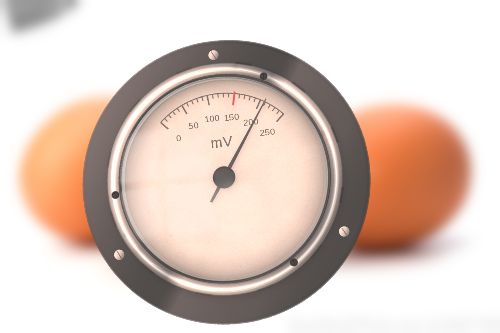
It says 210 mV
